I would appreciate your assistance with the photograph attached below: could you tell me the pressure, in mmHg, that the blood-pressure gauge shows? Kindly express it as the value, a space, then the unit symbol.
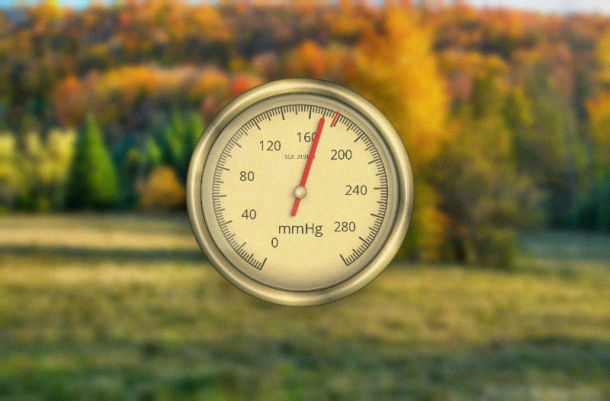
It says 170 mmHg
